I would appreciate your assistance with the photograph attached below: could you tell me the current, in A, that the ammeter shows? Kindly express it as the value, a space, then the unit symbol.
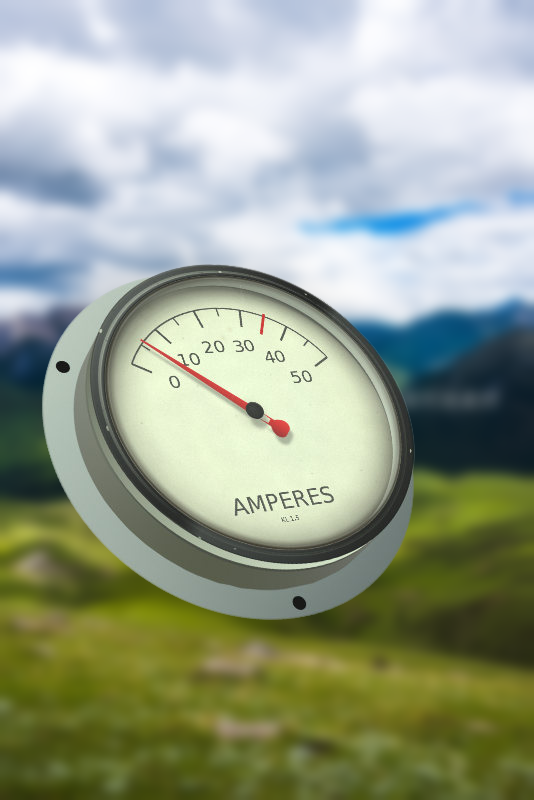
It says 5 A
